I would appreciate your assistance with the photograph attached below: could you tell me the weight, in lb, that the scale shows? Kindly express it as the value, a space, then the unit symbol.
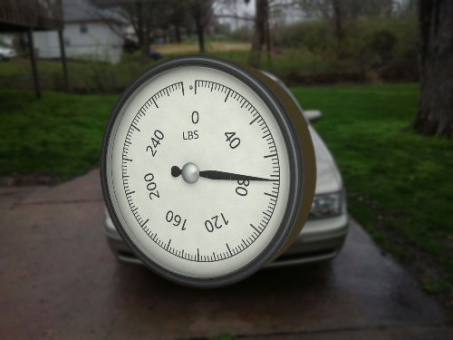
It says 72 lb
